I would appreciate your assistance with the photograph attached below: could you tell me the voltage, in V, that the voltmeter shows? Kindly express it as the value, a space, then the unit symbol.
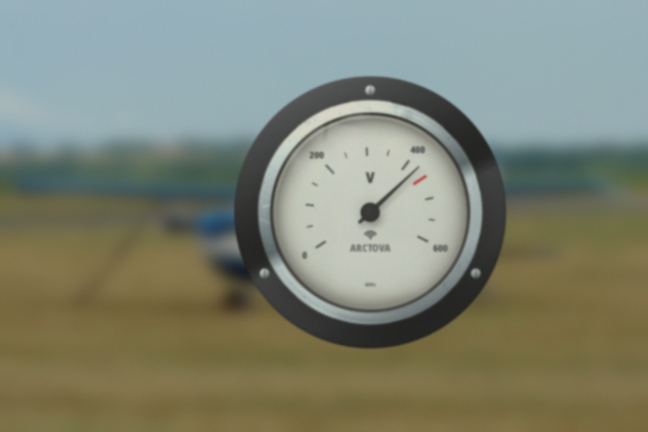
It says 425 V
